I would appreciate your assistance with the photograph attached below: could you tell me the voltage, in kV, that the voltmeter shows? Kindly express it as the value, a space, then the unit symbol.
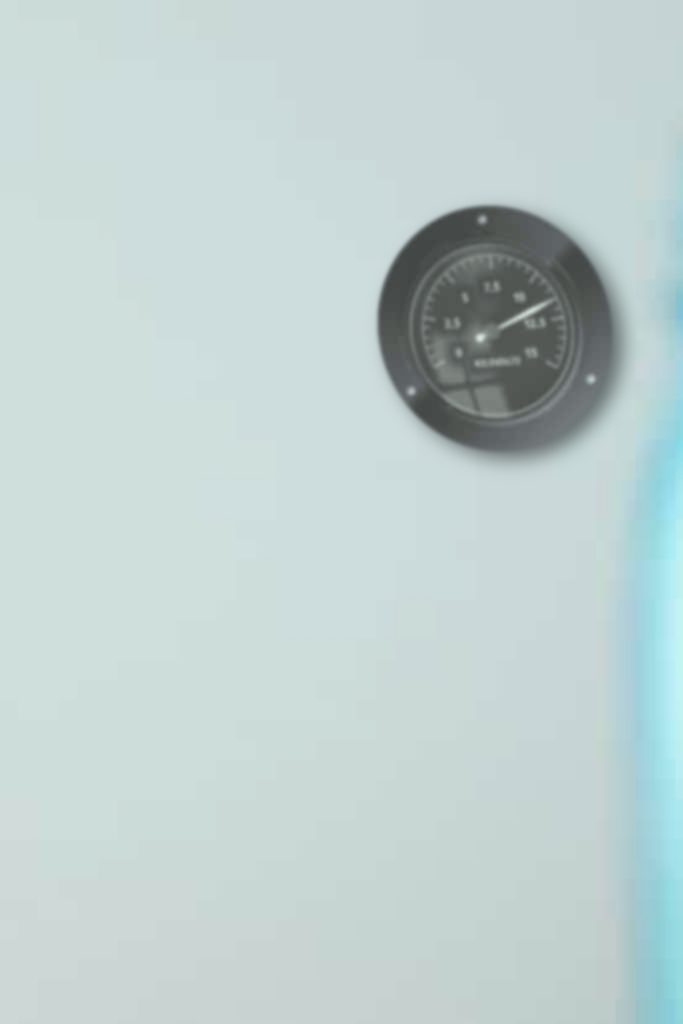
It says 11.5 kV
